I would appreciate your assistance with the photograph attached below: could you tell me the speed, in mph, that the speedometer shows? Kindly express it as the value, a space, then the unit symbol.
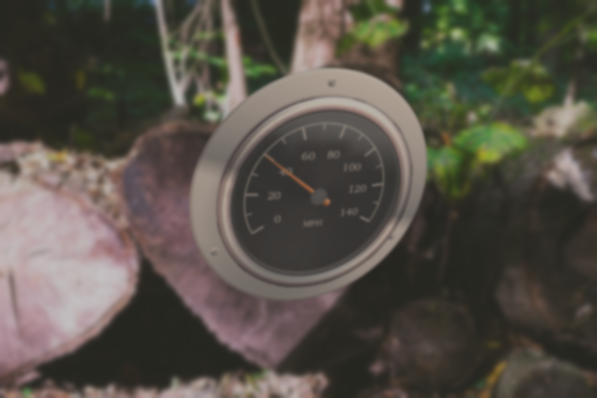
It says 40 mph
